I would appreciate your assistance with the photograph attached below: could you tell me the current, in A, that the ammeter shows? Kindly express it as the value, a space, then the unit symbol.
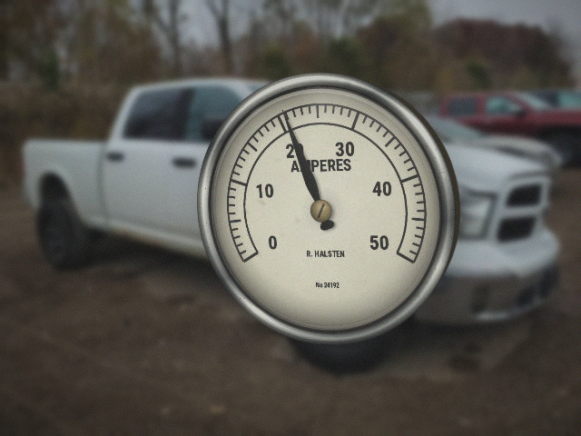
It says 21 A
